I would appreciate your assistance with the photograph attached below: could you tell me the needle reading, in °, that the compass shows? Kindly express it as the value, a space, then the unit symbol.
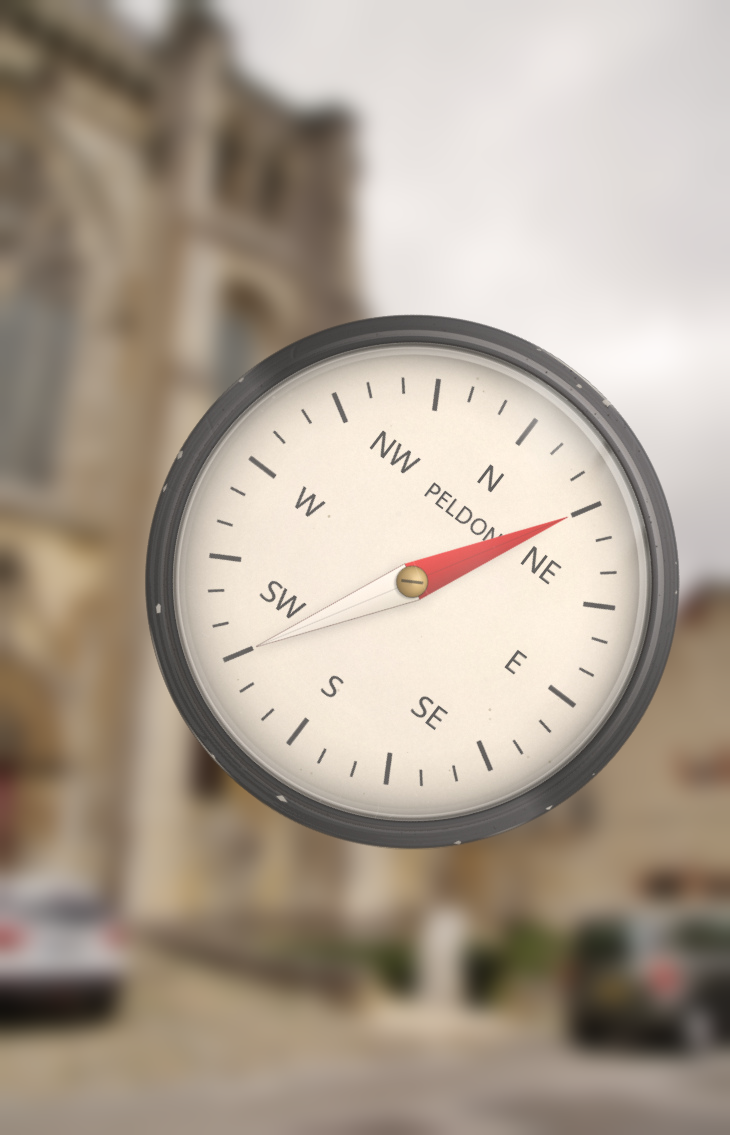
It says 30 °
